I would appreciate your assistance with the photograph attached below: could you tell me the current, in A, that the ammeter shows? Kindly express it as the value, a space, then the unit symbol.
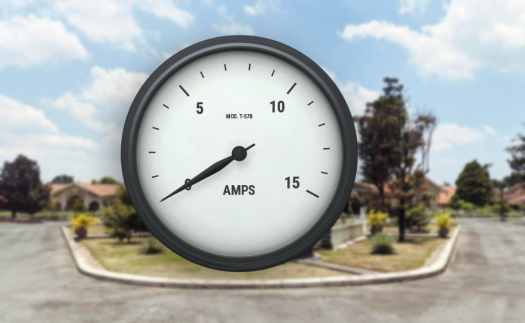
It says 0 A
